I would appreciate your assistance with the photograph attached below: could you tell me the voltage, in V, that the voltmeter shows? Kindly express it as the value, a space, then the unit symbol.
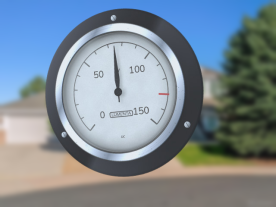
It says 75 V
